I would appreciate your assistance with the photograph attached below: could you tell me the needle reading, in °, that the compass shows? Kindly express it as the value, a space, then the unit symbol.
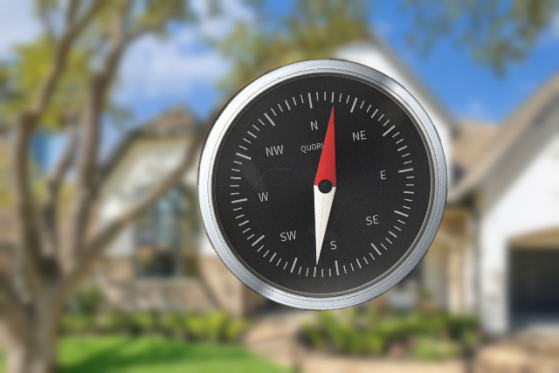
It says 15 °
